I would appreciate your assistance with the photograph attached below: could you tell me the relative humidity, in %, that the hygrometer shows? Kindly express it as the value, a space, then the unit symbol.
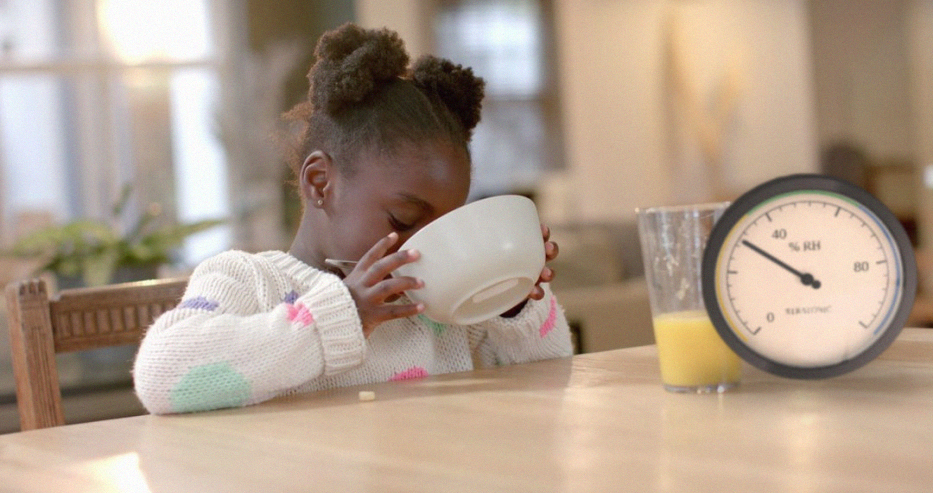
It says 30 %
